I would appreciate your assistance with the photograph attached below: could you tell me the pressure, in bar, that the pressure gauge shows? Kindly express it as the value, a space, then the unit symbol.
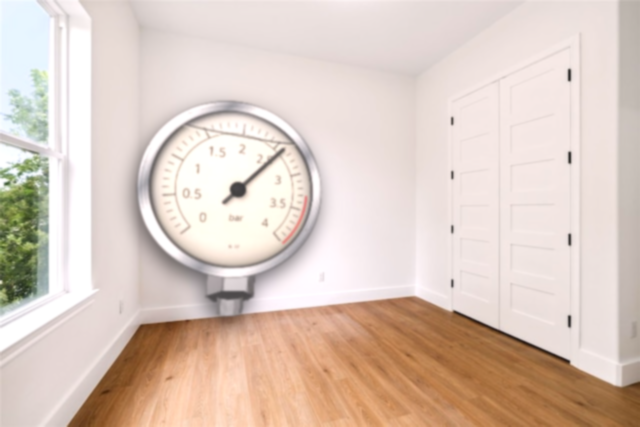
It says 2.6 bar
